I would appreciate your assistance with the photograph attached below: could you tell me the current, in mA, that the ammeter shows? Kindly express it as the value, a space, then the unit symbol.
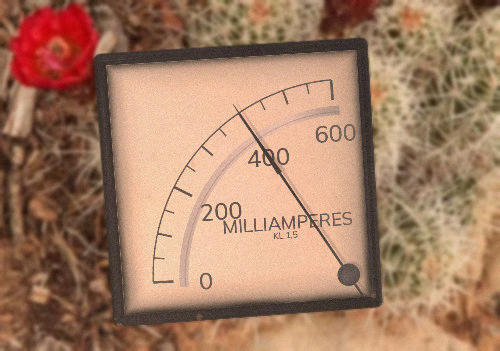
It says 400 mA
